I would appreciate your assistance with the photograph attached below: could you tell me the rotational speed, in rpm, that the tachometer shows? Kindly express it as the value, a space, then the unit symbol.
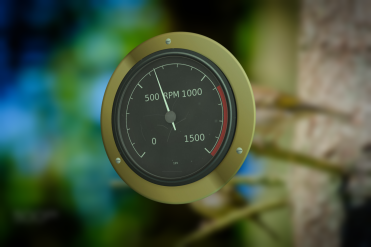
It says 650 rpm
